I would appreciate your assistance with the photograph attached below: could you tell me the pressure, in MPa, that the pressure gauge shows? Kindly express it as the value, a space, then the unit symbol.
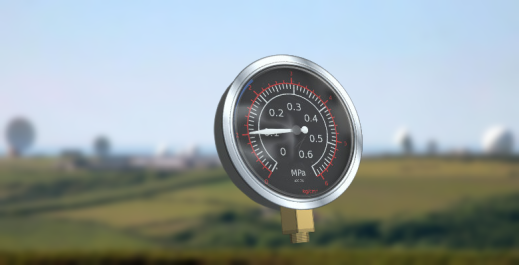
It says 0.1 MPa
